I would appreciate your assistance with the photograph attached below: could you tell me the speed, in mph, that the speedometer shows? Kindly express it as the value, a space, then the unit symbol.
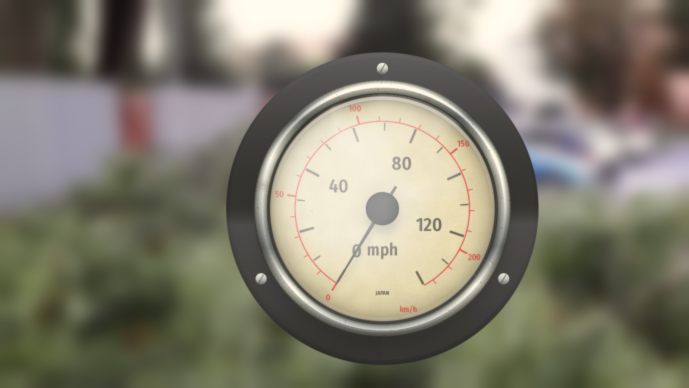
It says 0 mph
